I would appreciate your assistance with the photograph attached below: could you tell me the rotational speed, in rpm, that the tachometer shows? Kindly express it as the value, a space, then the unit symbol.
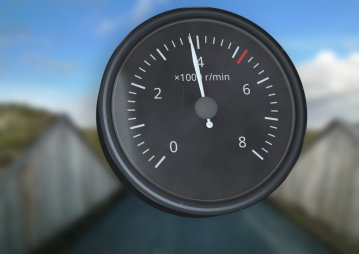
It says 3800 rpm
